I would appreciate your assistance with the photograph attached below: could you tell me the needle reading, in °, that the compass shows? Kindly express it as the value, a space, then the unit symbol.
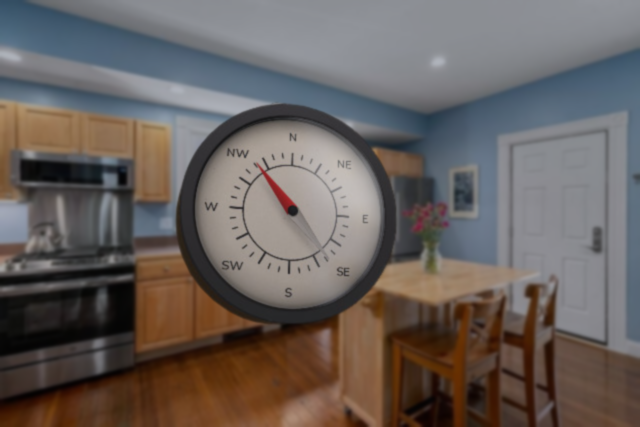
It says 320 °
